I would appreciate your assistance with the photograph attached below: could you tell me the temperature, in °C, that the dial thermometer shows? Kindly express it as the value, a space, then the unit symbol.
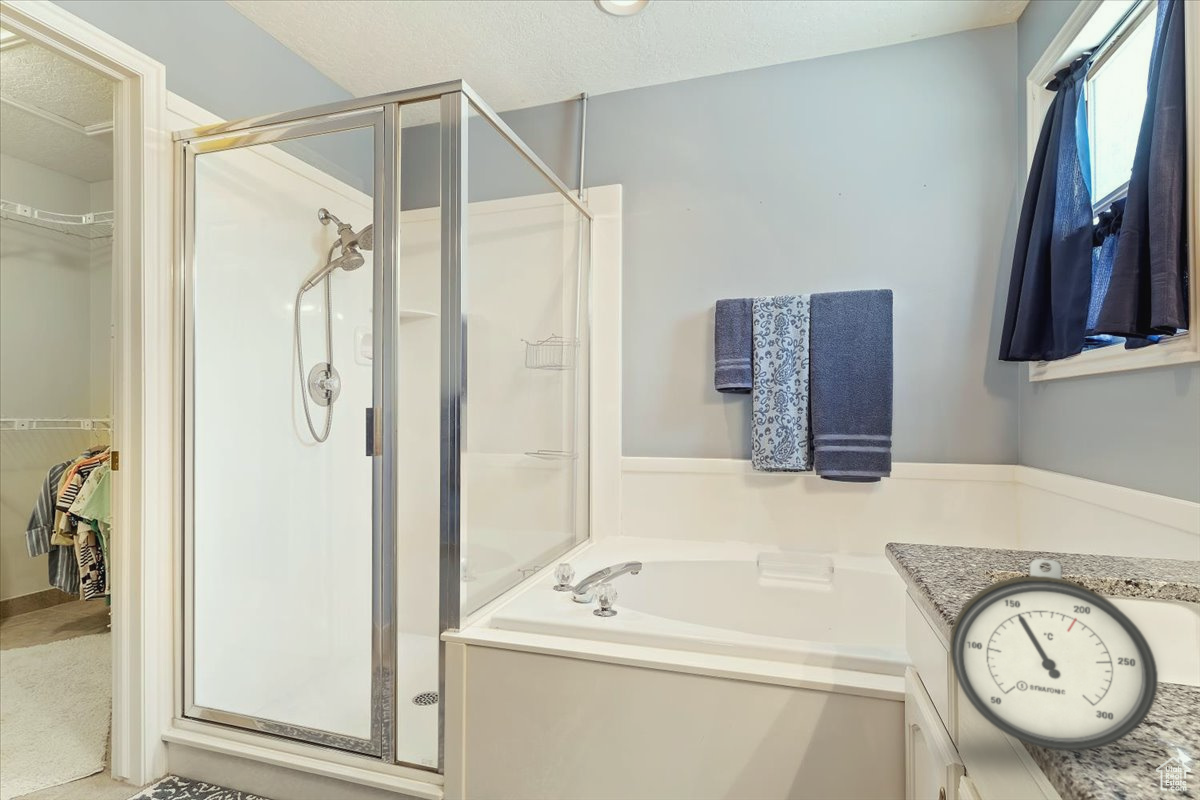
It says 150 °C
